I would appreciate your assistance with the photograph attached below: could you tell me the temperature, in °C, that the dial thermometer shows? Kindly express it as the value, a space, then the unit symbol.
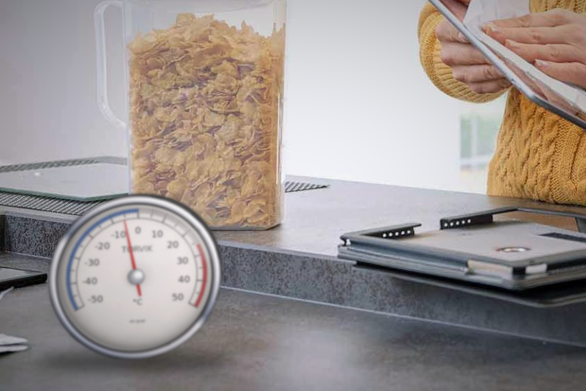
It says -5 °C
